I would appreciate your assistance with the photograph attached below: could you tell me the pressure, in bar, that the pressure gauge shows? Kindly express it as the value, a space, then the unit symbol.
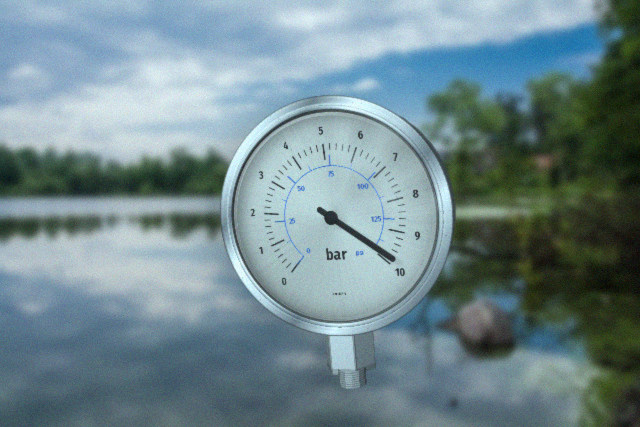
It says 9.8 bar
